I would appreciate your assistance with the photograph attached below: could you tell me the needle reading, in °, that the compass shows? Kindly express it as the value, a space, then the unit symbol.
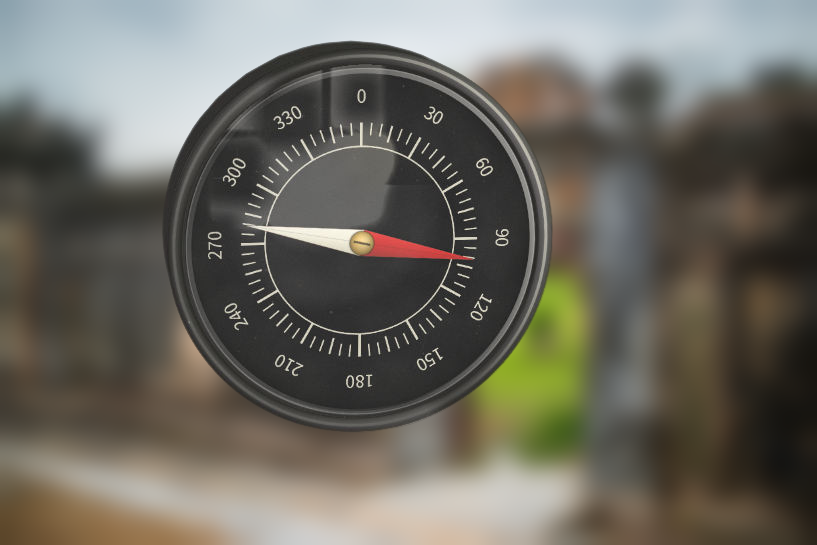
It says 100 °
